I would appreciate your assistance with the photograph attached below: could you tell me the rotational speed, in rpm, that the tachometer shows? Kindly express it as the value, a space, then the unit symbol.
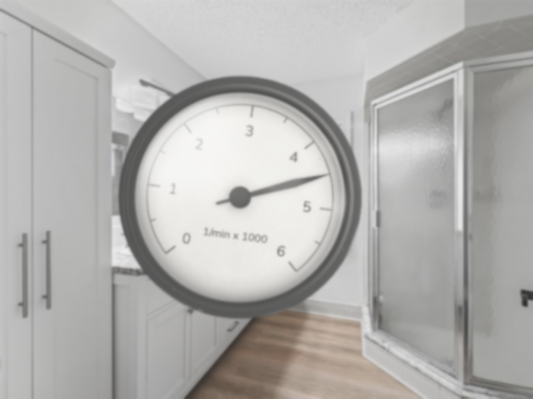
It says 4500 rpm
